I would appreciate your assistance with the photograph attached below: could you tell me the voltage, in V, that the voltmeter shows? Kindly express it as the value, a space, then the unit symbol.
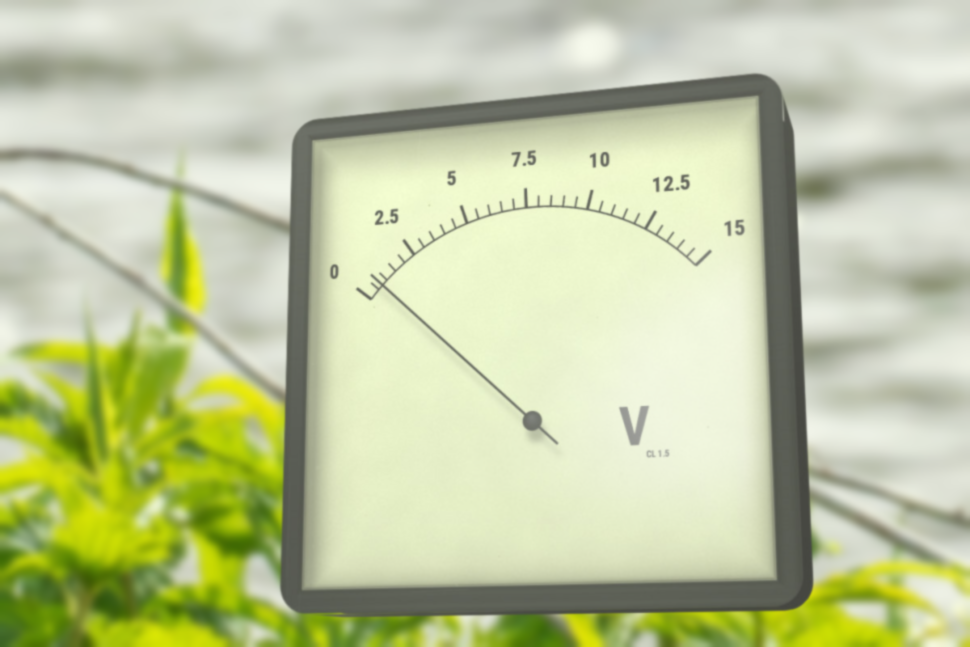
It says 0.75 V
